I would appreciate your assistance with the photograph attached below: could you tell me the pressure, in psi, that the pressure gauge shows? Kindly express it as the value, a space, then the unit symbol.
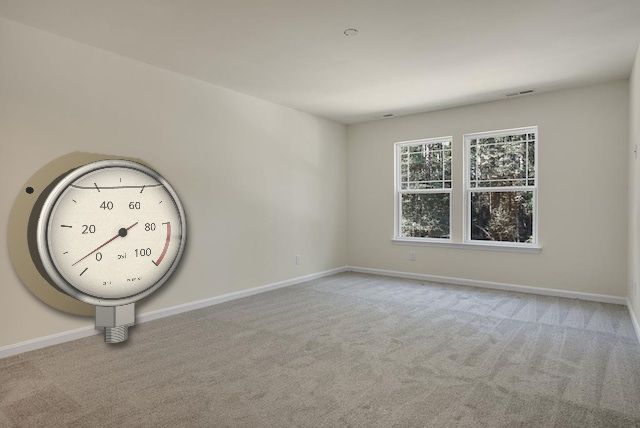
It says 5 psi
